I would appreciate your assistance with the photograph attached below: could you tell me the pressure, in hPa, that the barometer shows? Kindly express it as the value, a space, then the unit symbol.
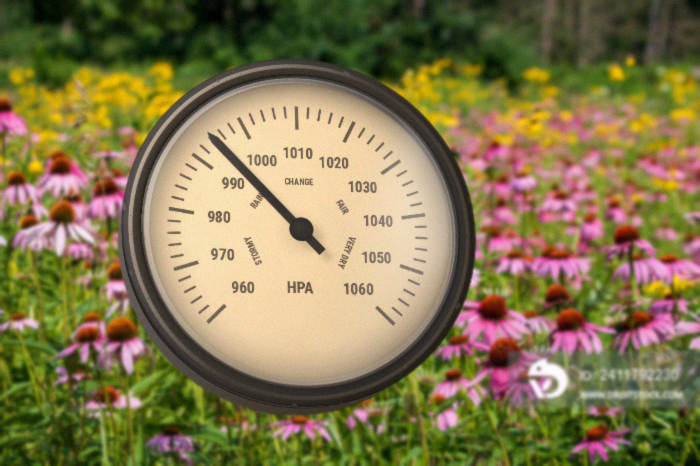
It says 994 hPa
